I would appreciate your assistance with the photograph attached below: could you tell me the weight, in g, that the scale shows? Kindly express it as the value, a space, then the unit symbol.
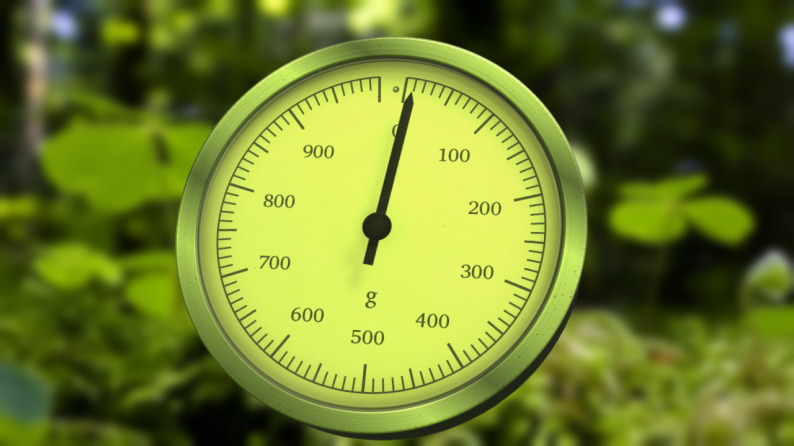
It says 10 g
